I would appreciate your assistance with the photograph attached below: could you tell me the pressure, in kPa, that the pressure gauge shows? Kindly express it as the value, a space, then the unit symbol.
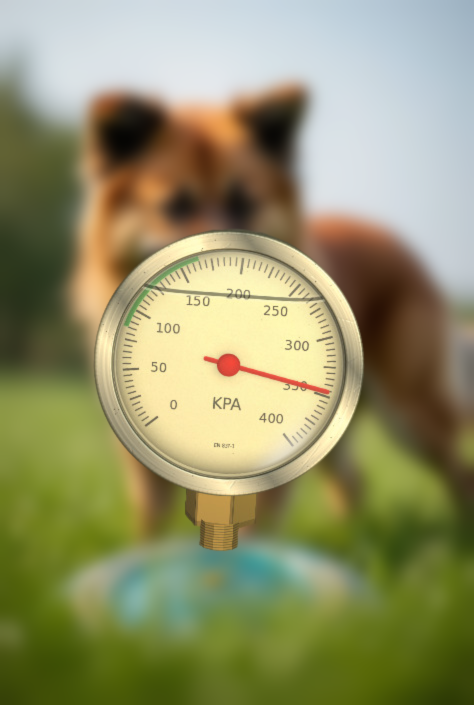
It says 345 kPa
